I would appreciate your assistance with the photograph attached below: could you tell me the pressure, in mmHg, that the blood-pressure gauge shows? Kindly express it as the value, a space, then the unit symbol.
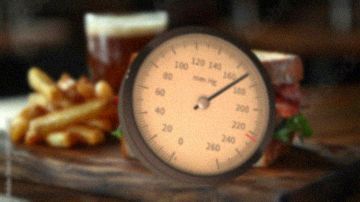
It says 170 mmHg
